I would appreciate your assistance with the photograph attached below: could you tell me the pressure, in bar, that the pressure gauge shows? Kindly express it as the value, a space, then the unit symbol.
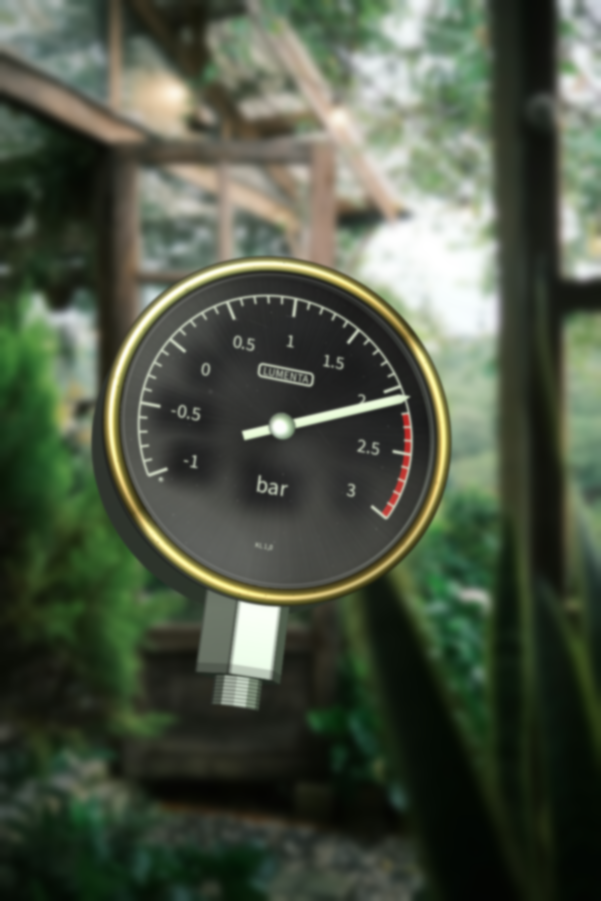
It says 2.1 bar
